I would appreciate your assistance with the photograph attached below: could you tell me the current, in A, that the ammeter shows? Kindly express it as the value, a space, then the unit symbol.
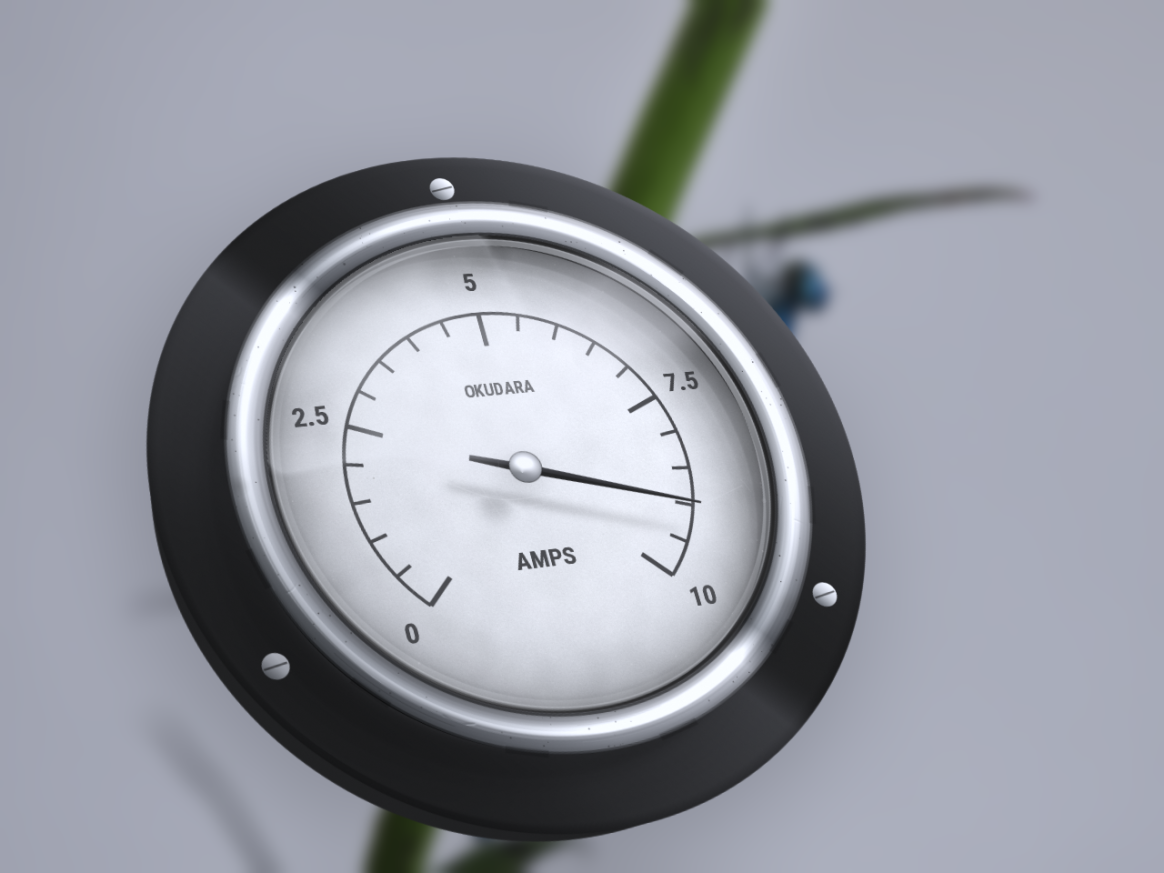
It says 9 A
